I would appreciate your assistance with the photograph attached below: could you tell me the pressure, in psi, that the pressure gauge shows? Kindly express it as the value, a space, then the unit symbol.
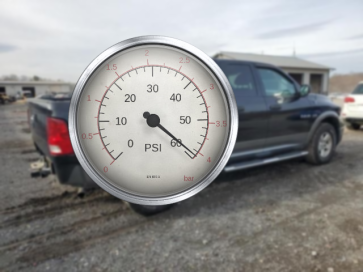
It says 59 psi
